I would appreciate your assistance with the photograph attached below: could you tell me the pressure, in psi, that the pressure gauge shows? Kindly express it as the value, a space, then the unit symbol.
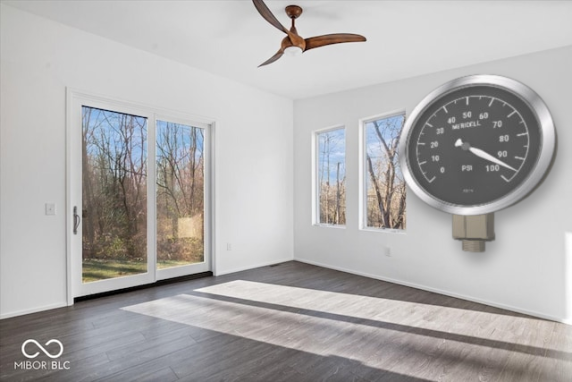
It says 95 psi
